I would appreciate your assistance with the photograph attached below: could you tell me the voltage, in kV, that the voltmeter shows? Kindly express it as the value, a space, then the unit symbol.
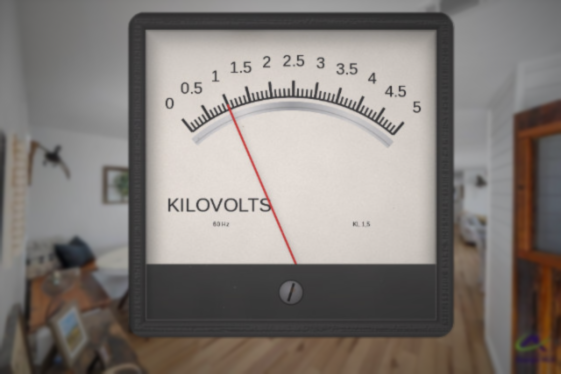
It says 1 kV
